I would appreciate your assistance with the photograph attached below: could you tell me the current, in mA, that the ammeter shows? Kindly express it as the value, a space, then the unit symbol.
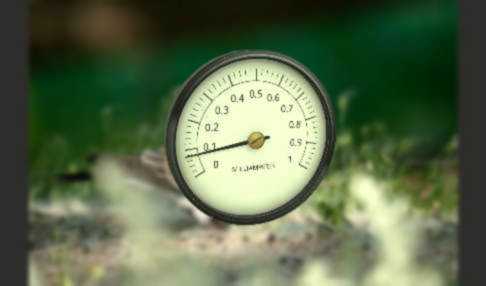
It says 0.08 mA
